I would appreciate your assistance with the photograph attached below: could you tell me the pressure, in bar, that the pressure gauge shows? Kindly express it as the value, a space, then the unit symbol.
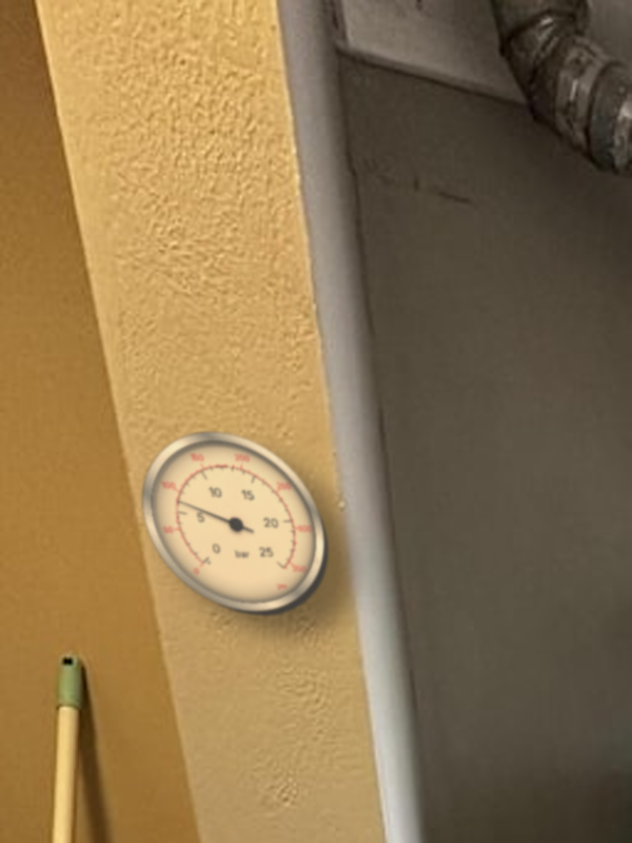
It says 6 bar
